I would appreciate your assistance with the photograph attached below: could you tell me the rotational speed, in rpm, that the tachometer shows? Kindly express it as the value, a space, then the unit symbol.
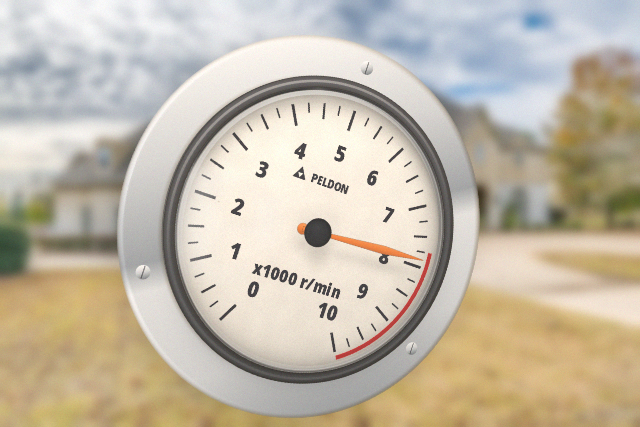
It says 7875 rpm
